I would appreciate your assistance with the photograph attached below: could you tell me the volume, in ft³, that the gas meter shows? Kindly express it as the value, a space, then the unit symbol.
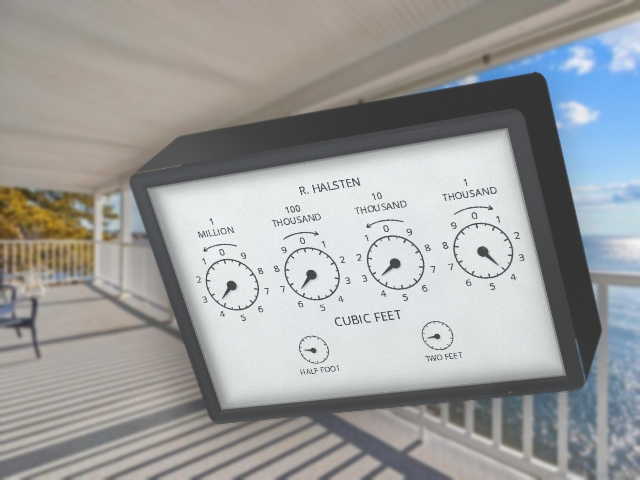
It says 363400 ft³
